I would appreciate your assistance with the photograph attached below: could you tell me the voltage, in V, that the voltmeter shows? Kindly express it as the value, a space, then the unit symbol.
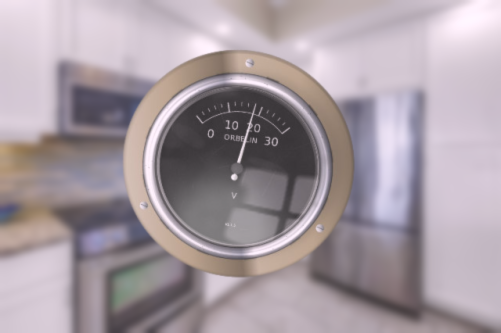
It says 18 V
